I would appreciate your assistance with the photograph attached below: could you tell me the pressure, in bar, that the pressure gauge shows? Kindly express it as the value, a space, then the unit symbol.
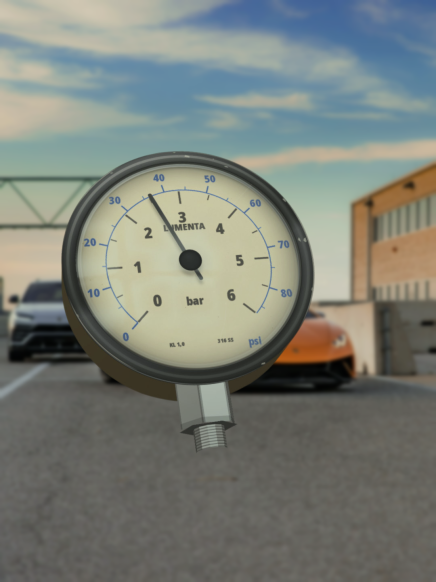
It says 2.5 bar
